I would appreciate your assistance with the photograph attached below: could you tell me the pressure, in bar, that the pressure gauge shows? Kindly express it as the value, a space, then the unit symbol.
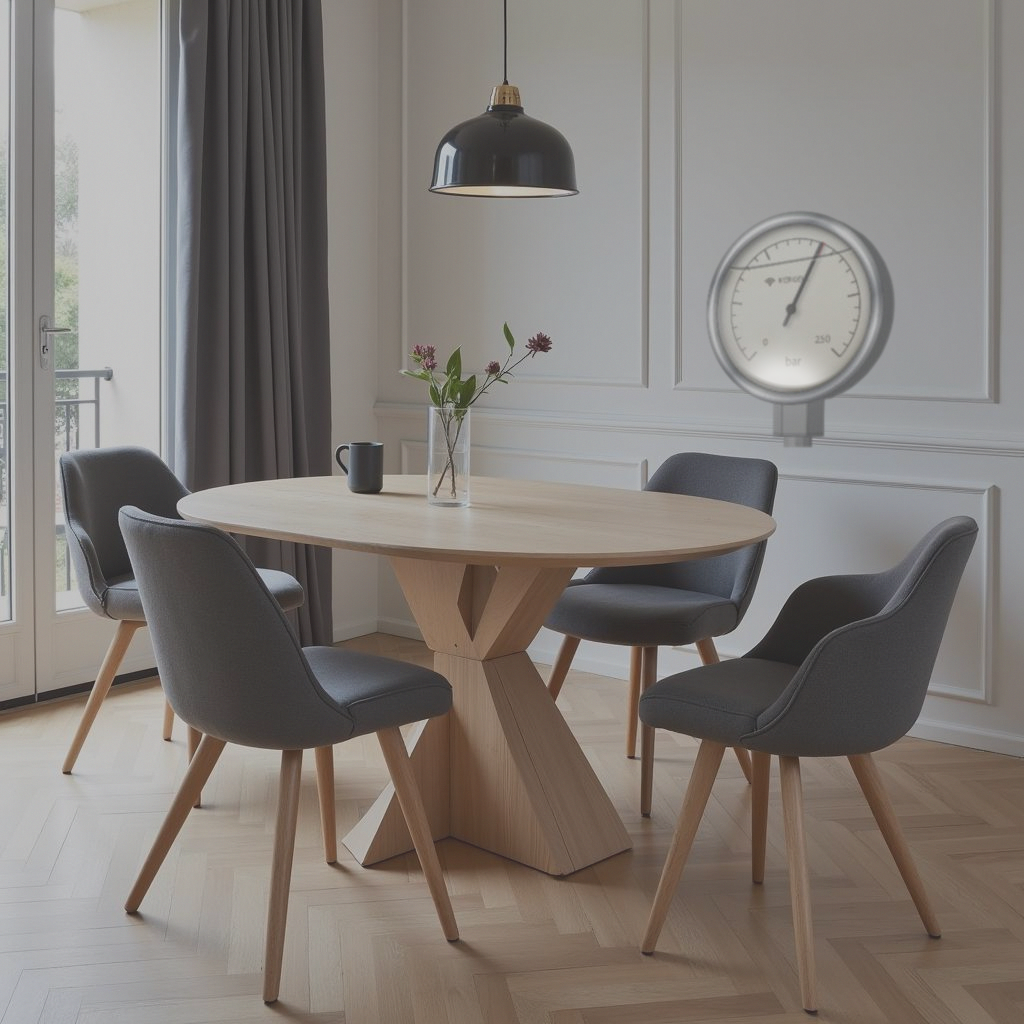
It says 150 bar
